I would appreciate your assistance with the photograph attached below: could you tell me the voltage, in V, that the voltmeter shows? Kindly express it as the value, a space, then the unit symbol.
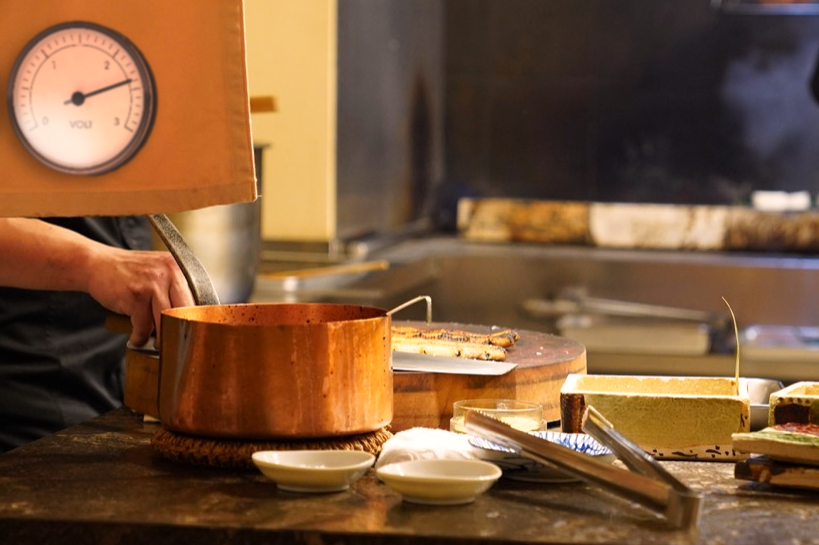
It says 2.4 V
